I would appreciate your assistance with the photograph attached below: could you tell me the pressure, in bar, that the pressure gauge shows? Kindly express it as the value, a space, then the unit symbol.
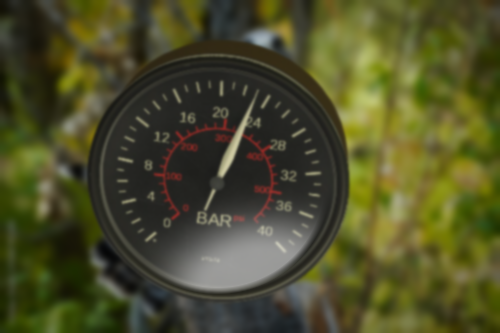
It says 23 bar
